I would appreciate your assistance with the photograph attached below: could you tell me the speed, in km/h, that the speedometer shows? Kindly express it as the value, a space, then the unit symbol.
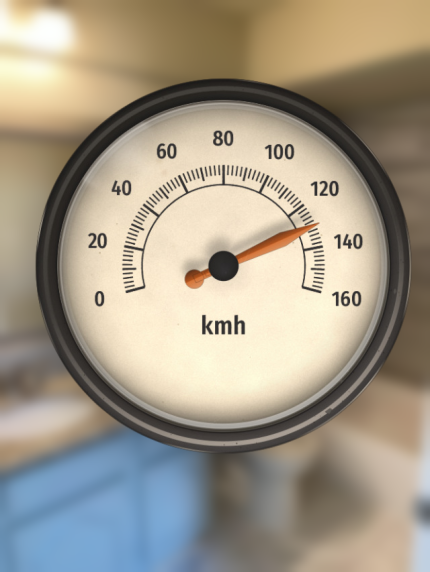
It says 130 km/h
